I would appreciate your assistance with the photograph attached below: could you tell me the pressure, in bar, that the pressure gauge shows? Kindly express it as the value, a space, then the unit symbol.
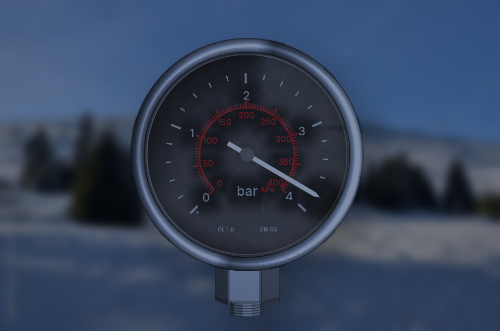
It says 3.8 bar
